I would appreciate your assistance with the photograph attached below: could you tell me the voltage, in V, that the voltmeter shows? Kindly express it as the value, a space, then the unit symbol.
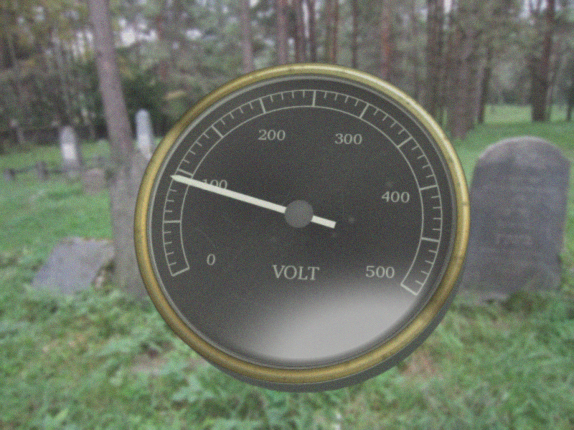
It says 90 V
